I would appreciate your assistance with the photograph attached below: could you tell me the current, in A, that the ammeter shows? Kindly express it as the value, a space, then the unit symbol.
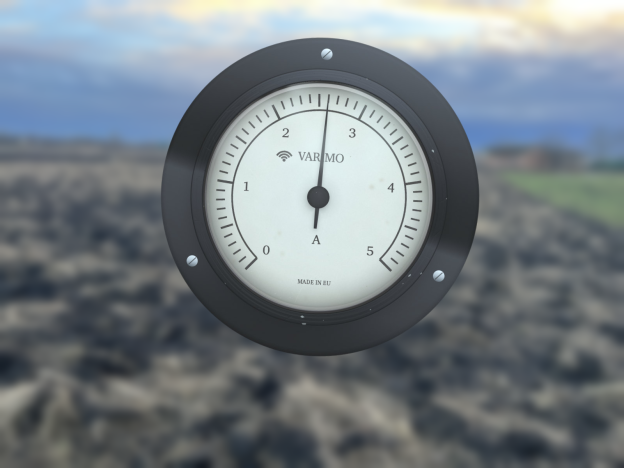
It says 2.6 A
